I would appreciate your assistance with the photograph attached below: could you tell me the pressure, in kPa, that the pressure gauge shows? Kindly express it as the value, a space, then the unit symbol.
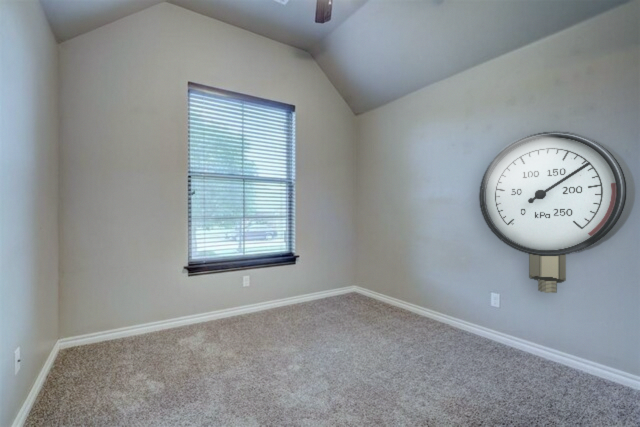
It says 175 kPa
